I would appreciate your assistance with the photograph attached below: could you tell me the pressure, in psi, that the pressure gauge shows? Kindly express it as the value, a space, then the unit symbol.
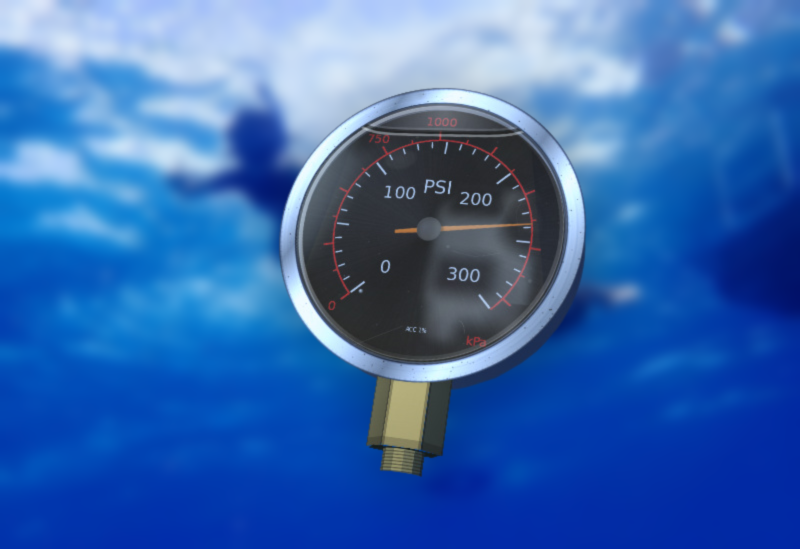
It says 240 psi
